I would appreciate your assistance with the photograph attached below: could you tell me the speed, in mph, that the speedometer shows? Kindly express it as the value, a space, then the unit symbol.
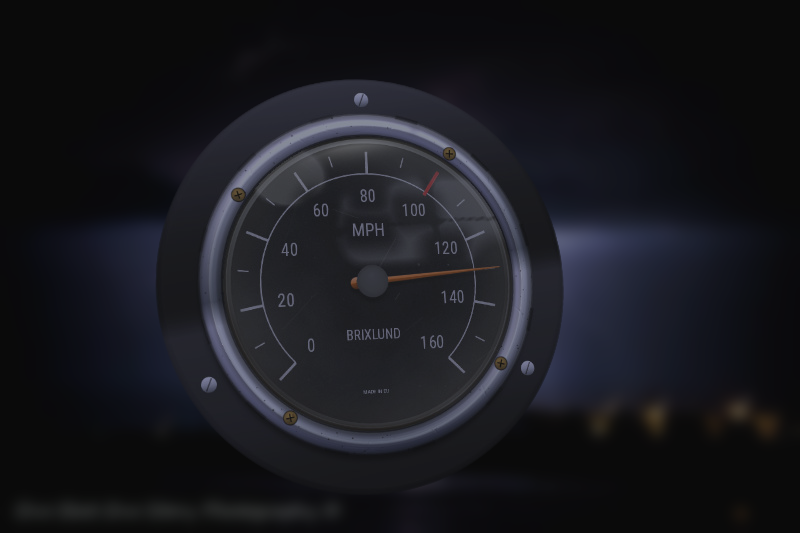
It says 130 mph
